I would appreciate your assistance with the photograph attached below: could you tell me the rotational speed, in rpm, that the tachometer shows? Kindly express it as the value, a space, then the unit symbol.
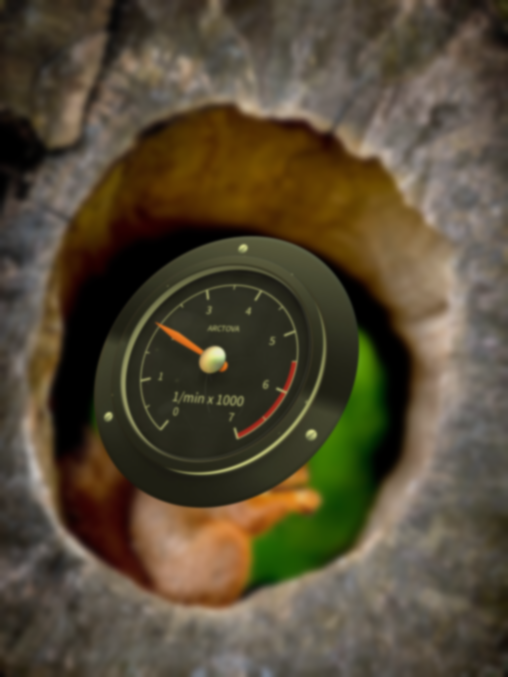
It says 2000 rpm
